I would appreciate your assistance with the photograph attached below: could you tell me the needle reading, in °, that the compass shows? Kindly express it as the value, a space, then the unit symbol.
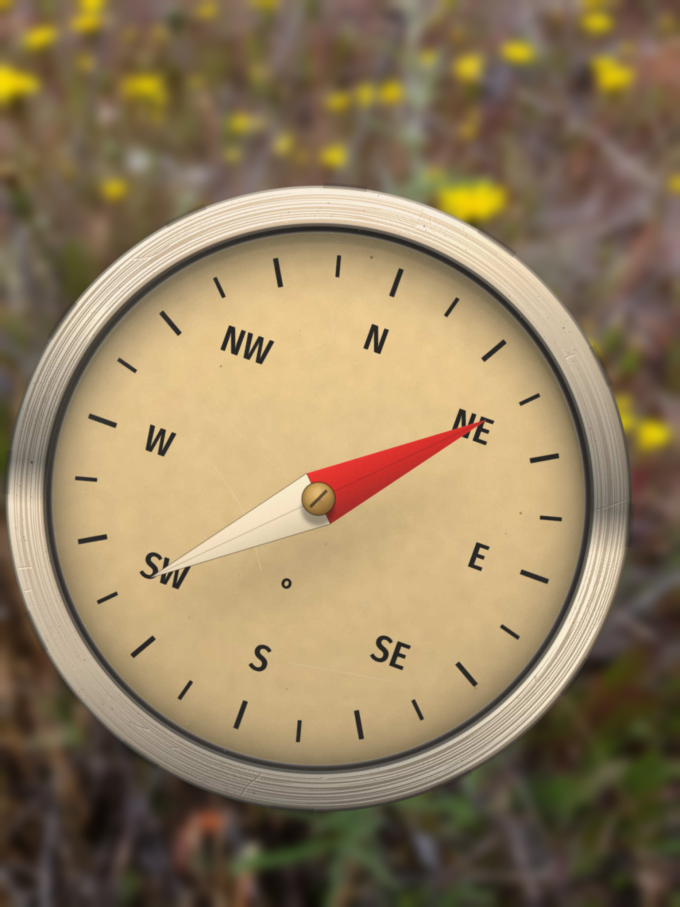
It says 45 °
